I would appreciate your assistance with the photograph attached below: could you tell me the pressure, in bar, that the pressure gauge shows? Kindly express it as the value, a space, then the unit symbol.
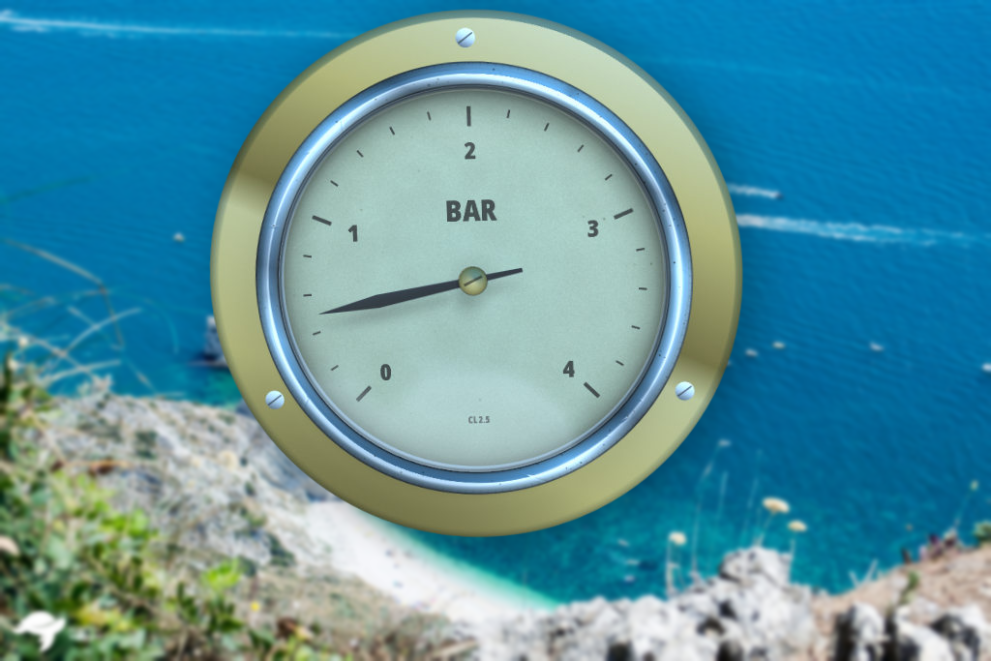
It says 0.5 bar
